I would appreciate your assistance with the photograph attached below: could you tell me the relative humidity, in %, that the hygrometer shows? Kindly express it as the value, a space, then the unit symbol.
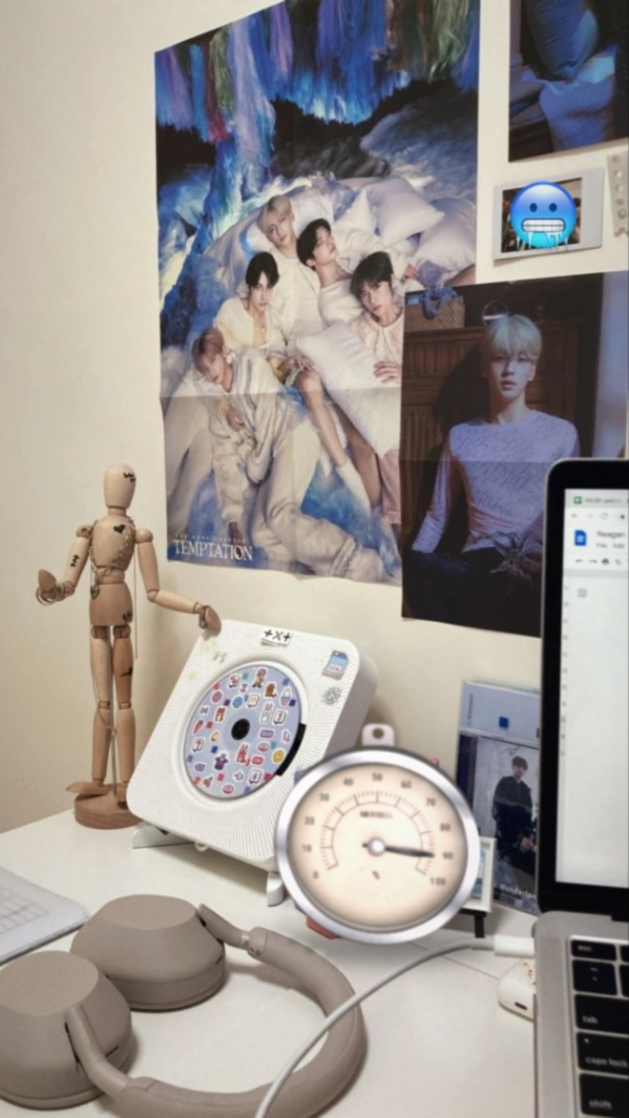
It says 90 %
